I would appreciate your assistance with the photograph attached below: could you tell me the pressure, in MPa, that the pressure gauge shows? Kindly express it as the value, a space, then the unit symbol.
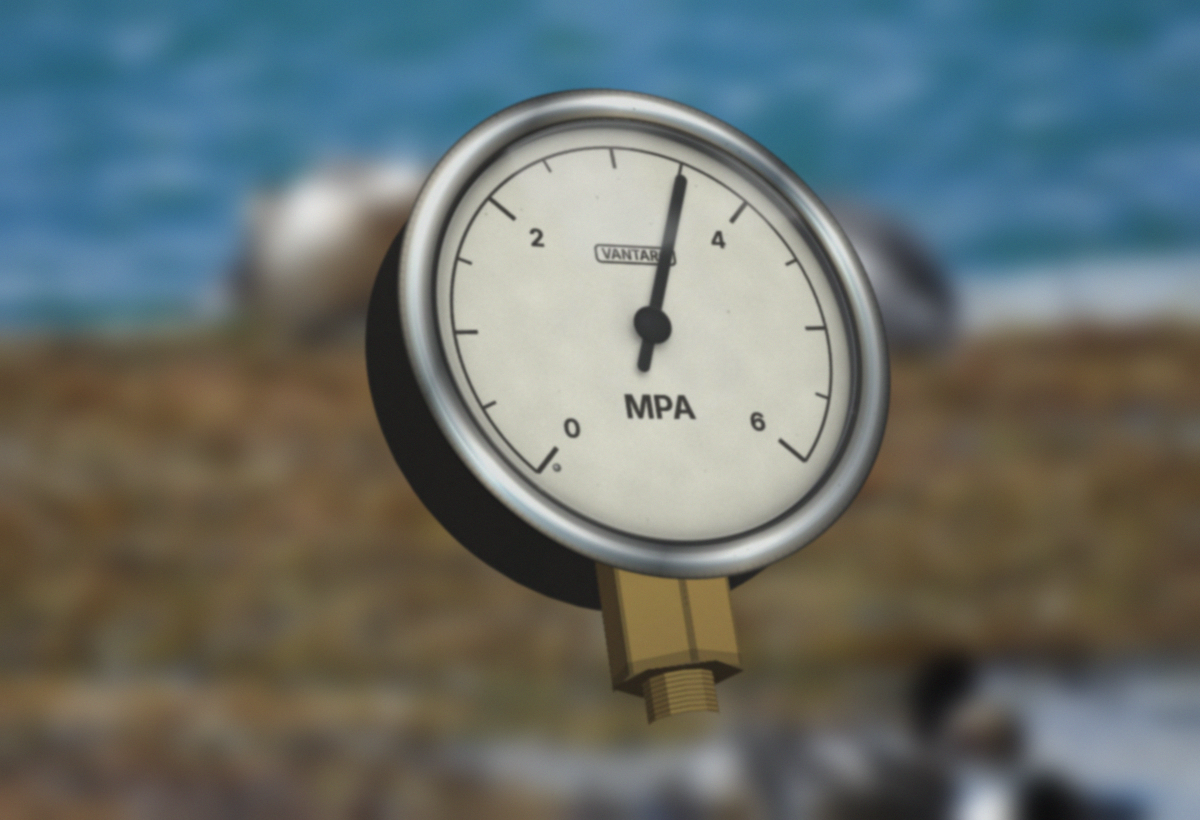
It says 3.5 MPa
